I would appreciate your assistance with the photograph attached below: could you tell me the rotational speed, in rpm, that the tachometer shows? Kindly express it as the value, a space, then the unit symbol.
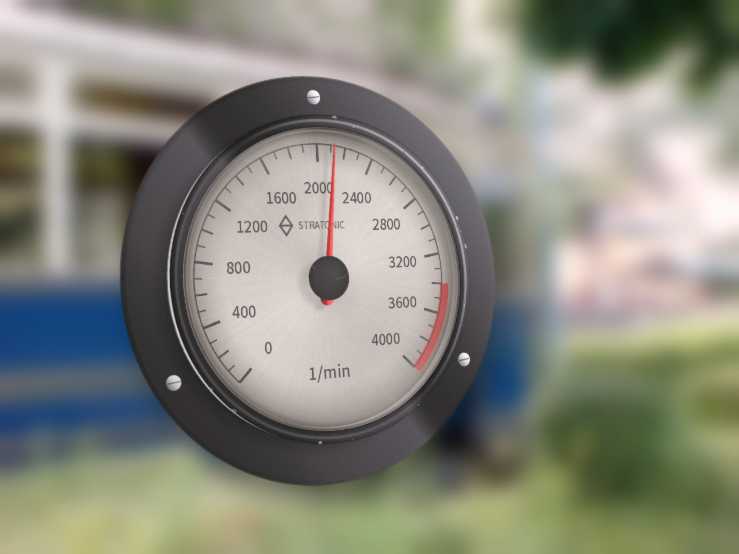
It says 2100 rpm
